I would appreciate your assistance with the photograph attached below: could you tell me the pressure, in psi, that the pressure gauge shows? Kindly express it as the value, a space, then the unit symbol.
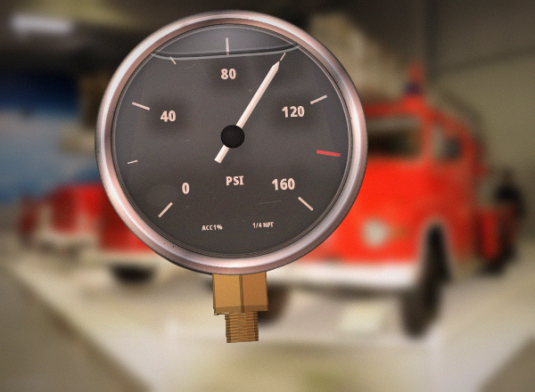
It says 100 psi
